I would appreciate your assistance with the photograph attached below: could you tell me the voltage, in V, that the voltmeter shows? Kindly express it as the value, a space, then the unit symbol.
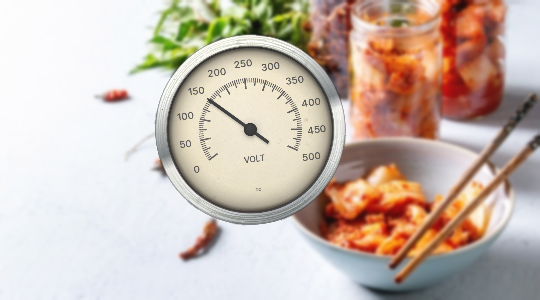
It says 150 V
